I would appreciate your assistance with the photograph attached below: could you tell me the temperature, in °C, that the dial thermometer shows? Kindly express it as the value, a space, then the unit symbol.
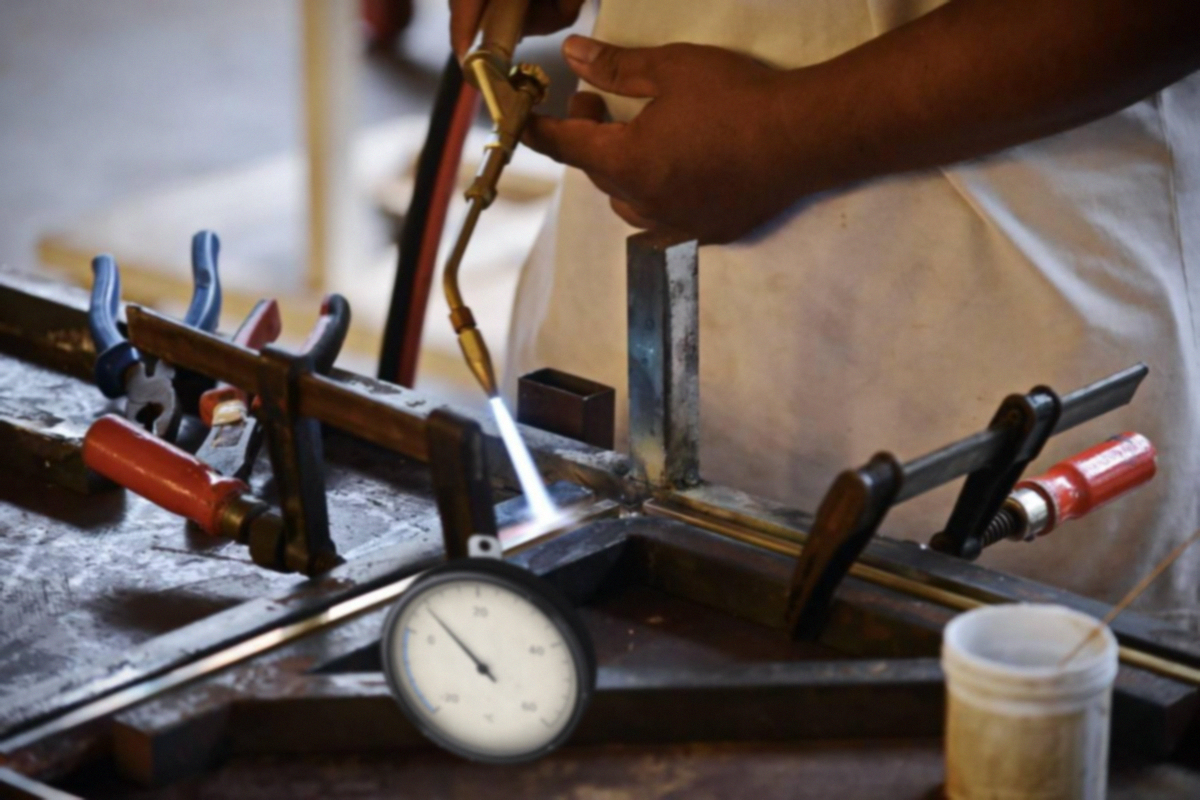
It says 8 °C
